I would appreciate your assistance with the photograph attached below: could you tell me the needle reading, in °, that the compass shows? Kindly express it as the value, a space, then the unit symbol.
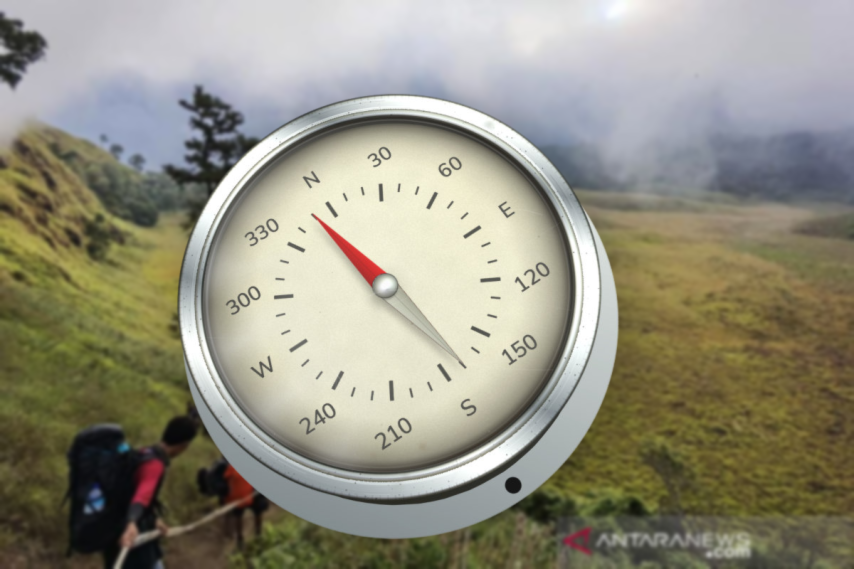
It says 350 °
